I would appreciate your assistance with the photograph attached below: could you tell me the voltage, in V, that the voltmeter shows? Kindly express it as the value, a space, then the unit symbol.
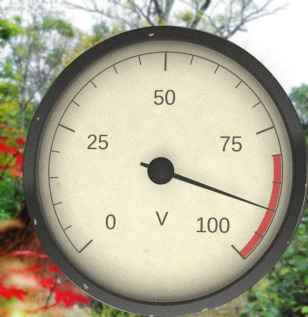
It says 90 V
